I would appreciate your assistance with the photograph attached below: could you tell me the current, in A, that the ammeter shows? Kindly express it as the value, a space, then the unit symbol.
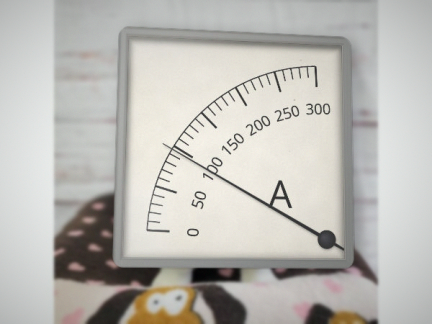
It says 95 A
